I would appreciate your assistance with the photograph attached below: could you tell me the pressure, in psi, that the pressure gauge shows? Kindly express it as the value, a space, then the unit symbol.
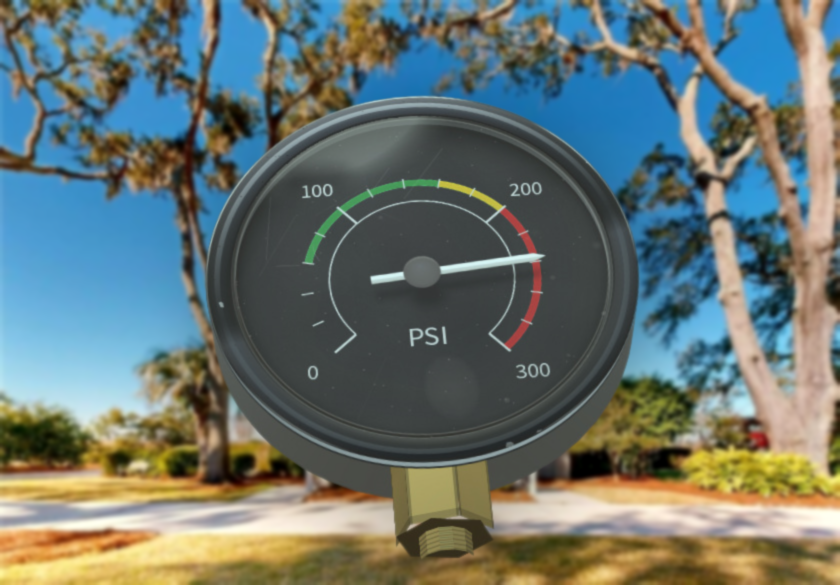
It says 240 psi
